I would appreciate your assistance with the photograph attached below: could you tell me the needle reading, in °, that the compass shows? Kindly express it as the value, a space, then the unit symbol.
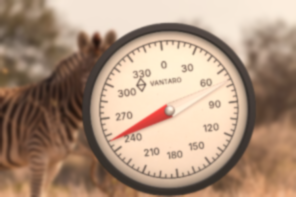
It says 250 °
